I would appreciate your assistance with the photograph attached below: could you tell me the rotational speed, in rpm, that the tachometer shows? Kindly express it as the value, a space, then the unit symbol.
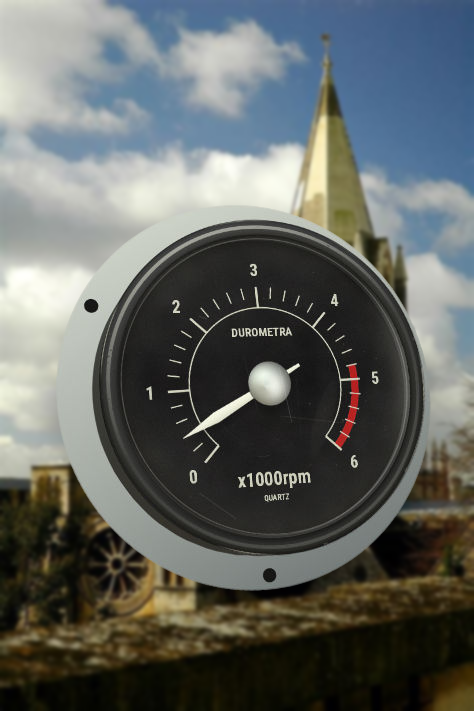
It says 400 rpm
